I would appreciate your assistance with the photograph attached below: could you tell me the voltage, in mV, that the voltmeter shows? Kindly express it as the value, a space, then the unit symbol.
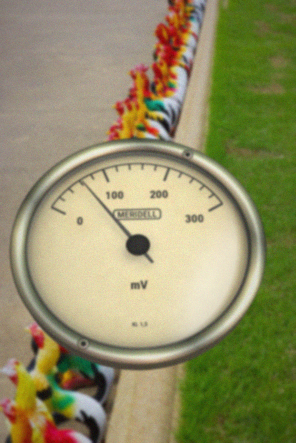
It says 60 mV
